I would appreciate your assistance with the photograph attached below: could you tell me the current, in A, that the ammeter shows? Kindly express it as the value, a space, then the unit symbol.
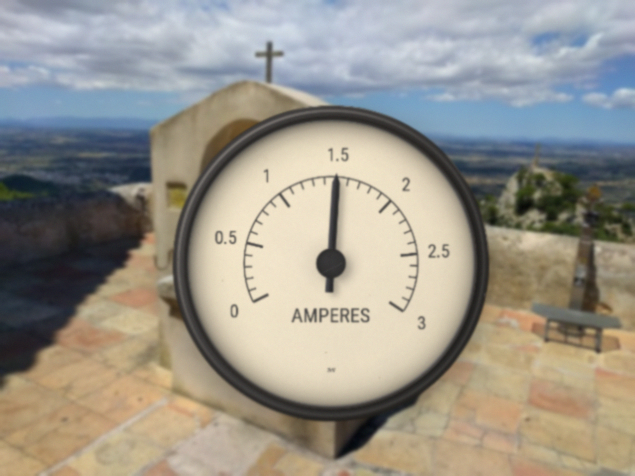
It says 1.5 A
